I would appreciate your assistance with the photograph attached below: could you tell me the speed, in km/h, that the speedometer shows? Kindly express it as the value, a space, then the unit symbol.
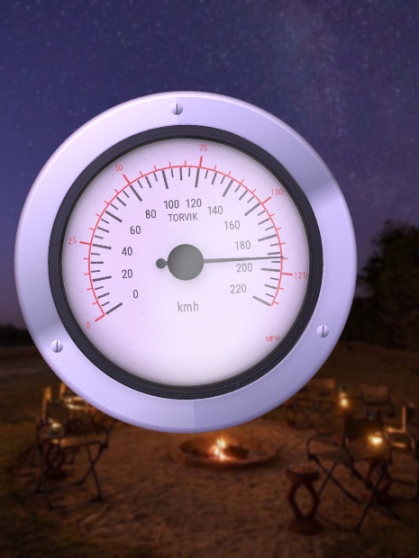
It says 192.5 km/h
